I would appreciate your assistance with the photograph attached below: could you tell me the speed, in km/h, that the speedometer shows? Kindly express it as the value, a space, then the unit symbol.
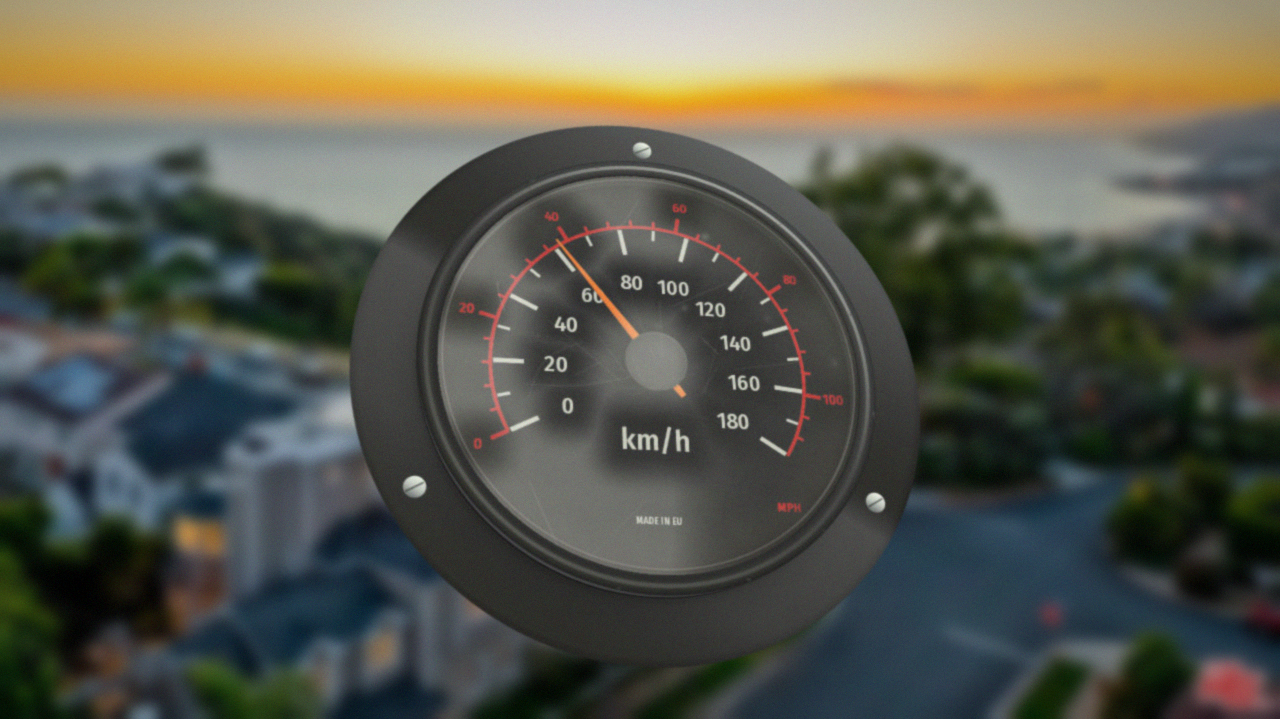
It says 60 km/h
